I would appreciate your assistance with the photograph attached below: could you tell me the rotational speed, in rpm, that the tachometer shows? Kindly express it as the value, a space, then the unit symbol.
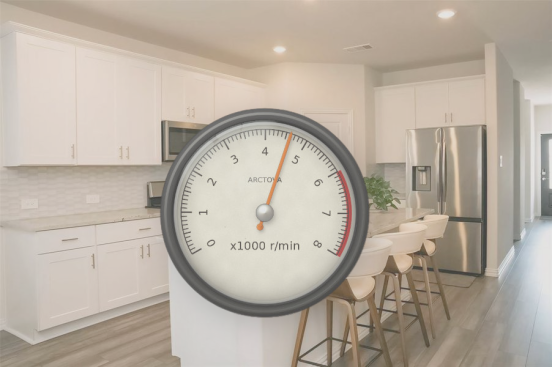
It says 4600 rpm
